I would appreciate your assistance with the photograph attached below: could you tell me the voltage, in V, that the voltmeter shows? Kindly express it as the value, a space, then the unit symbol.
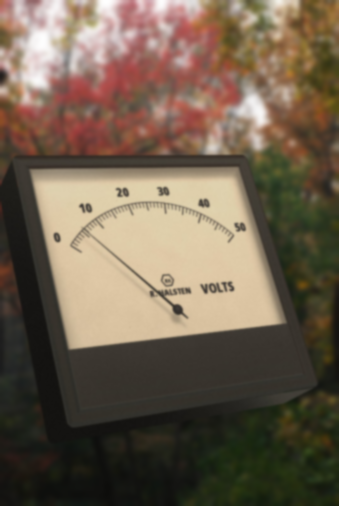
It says 5 V
